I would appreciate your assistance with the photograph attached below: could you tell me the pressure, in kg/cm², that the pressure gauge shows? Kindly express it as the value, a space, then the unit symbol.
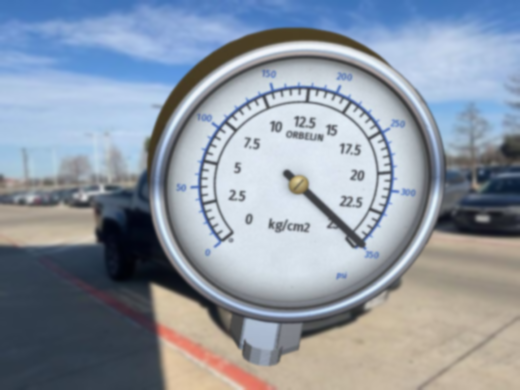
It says 24.5 kg/cm²
